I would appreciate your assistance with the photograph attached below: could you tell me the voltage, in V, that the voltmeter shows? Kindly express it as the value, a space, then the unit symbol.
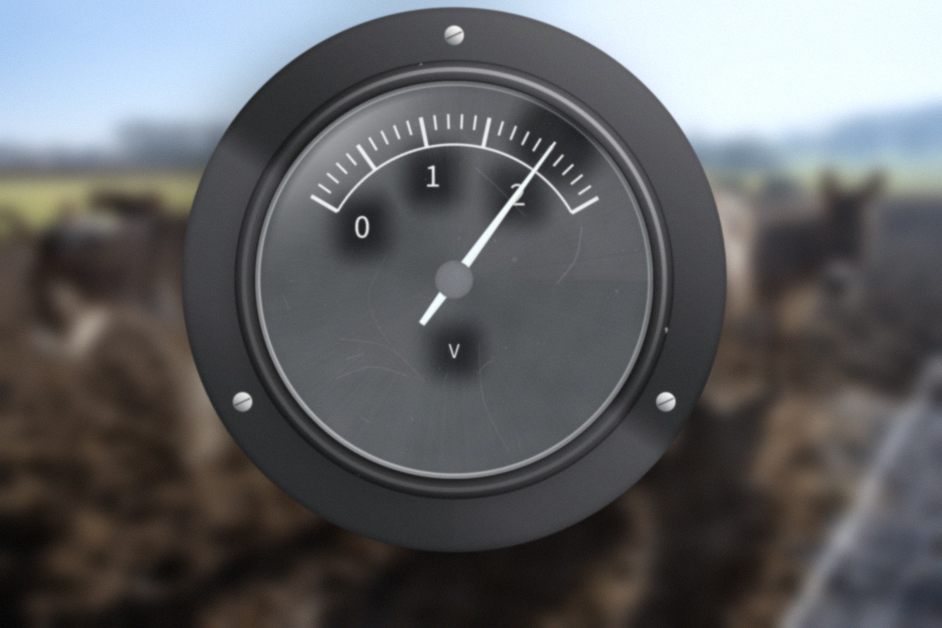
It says 2 V
